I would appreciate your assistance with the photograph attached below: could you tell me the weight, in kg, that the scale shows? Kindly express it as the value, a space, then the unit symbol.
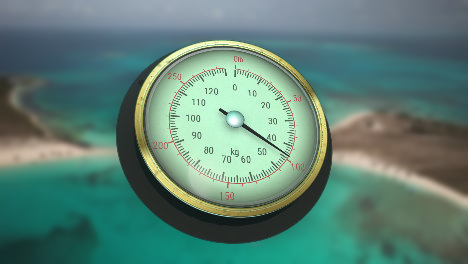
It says 45 kg
